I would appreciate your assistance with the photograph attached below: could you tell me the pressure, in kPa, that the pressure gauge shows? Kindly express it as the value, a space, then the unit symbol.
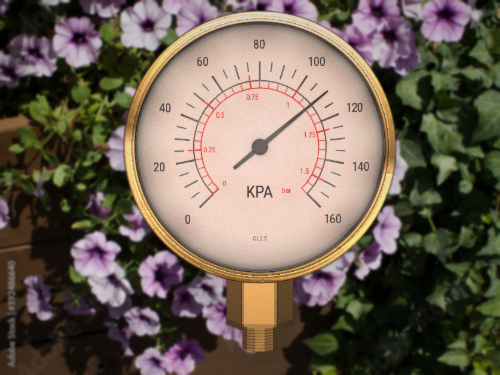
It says 110 kPa
